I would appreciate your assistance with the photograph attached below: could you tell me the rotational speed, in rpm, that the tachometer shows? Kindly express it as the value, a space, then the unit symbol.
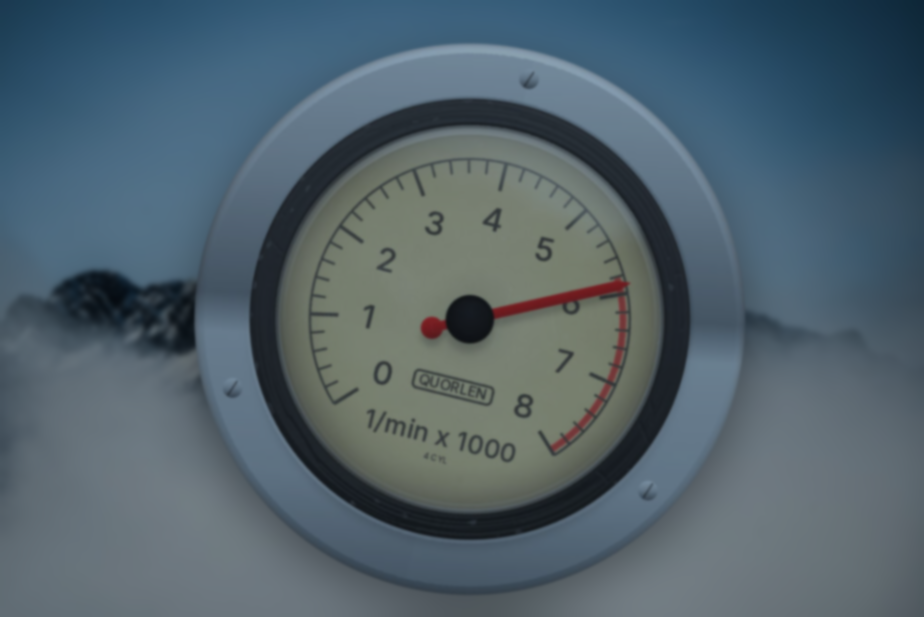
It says 5900 rpm
